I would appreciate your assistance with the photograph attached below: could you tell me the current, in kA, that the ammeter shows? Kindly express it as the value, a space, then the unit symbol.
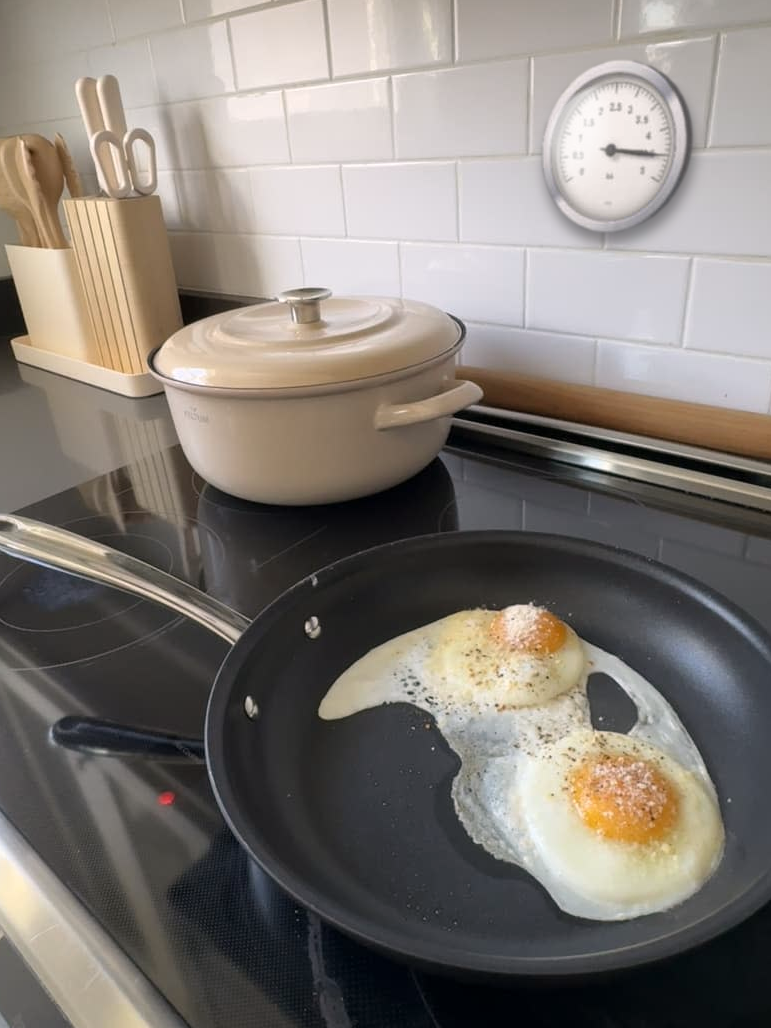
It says 4.5 kA
